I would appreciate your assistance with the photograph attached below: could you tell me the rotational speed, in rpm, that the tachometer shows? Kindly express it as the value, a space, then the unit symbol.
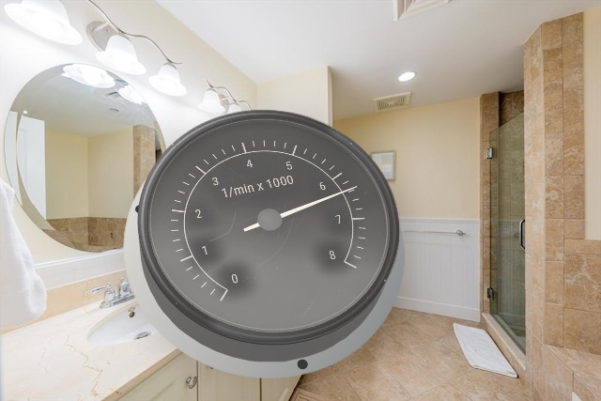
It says 6400 rpm
